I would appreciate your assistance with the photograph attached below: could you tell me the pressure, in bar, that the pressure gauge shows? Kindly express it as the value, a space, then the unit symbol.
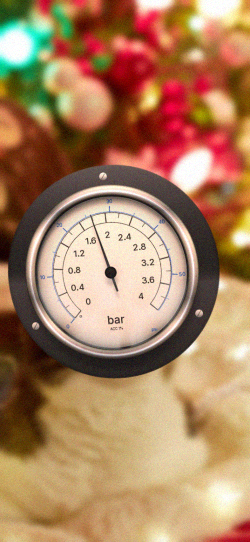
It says 1.8 bar
